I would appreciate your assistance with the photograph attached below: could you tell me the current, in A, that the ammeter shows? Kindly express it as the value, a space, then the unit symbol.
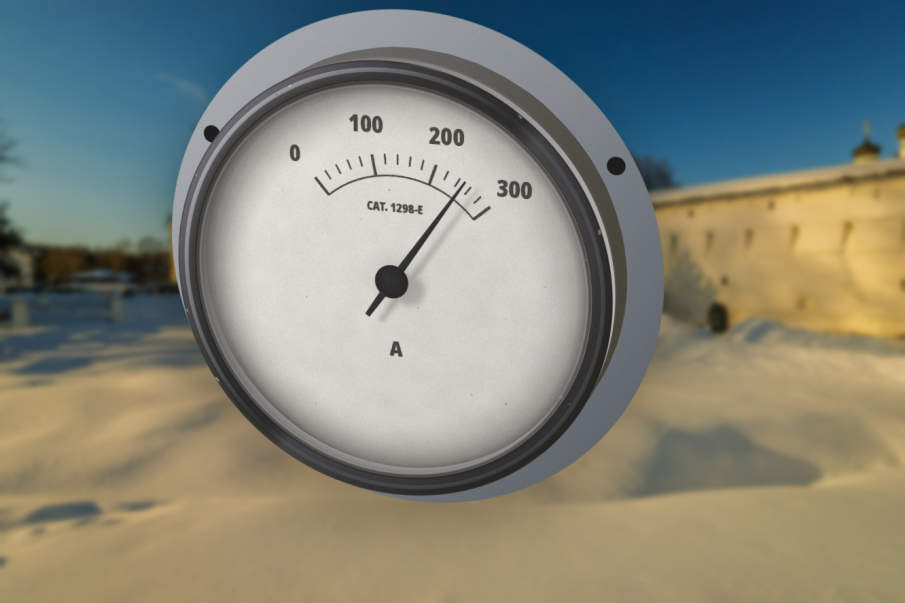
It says 250 A
